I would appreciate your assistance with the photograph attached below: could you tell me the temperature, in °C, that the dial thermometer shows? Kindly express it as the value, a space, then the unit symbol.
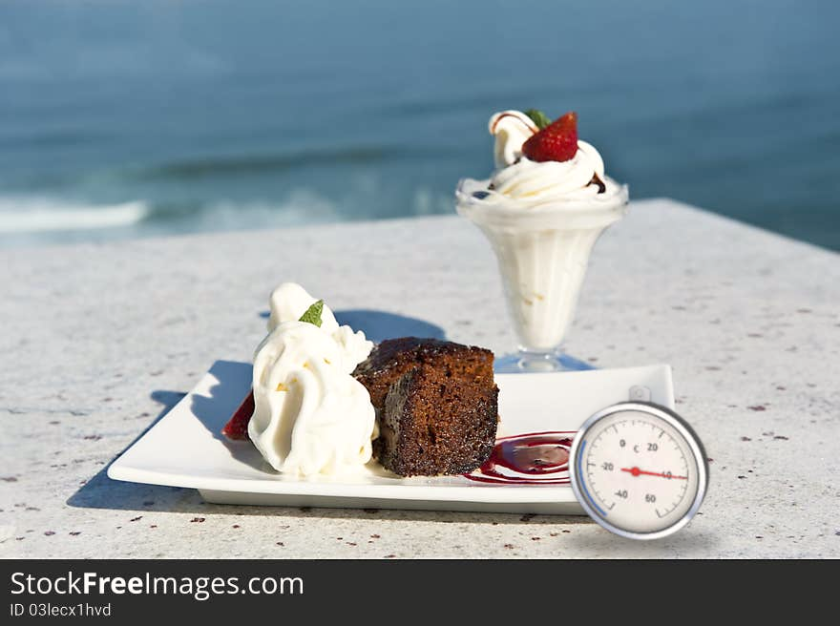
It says 40 °C
